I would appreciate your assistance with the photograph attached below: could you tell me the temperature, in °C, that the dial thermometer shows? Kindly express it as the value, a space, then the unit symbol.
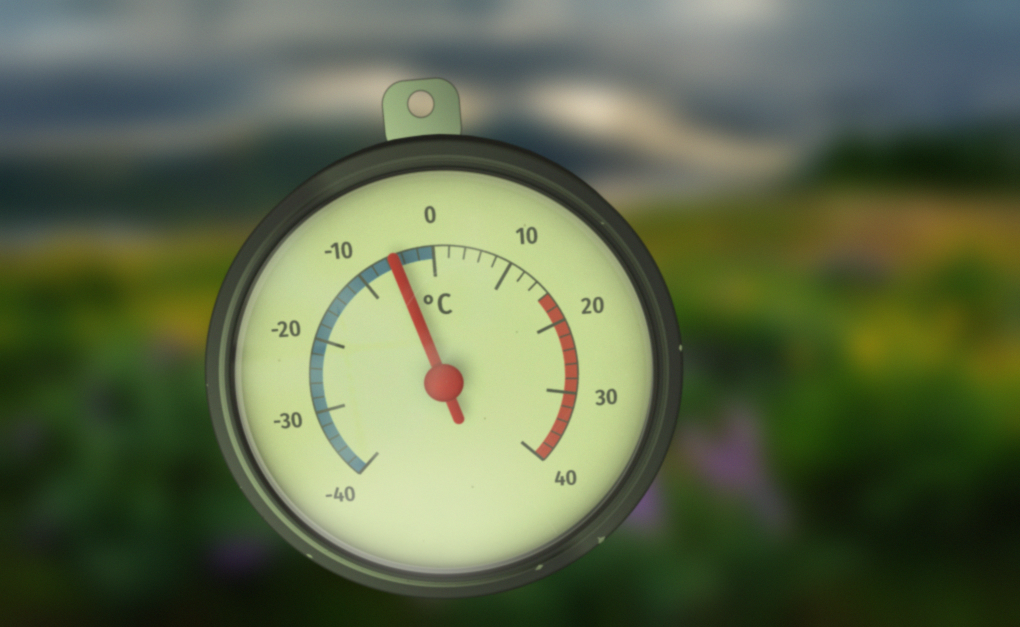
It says -5 °C
